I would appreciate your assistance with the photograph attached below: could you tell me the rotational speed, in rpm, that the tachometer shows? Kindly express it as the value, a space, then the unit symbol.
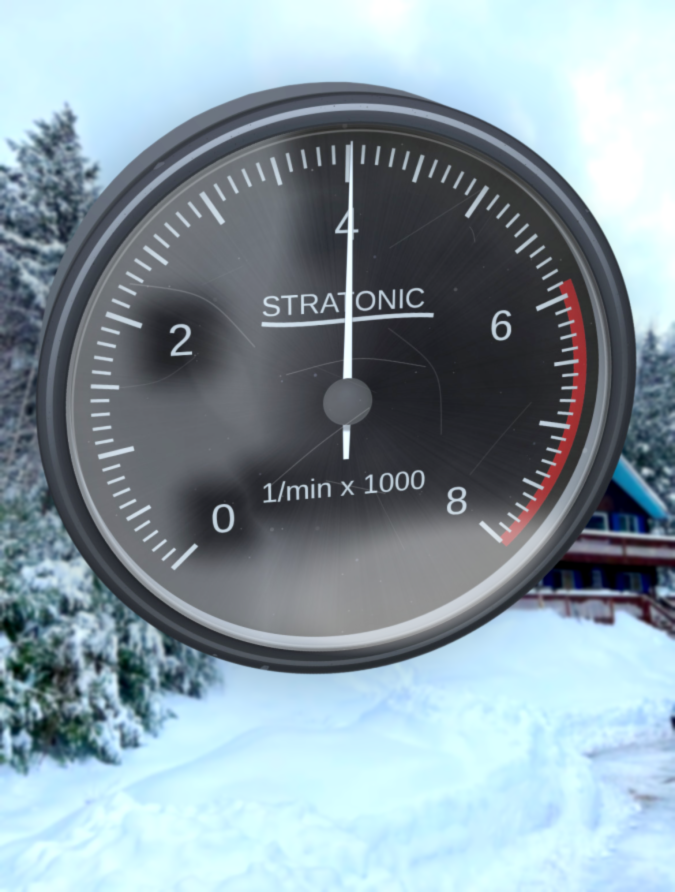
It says 4000 rpm
